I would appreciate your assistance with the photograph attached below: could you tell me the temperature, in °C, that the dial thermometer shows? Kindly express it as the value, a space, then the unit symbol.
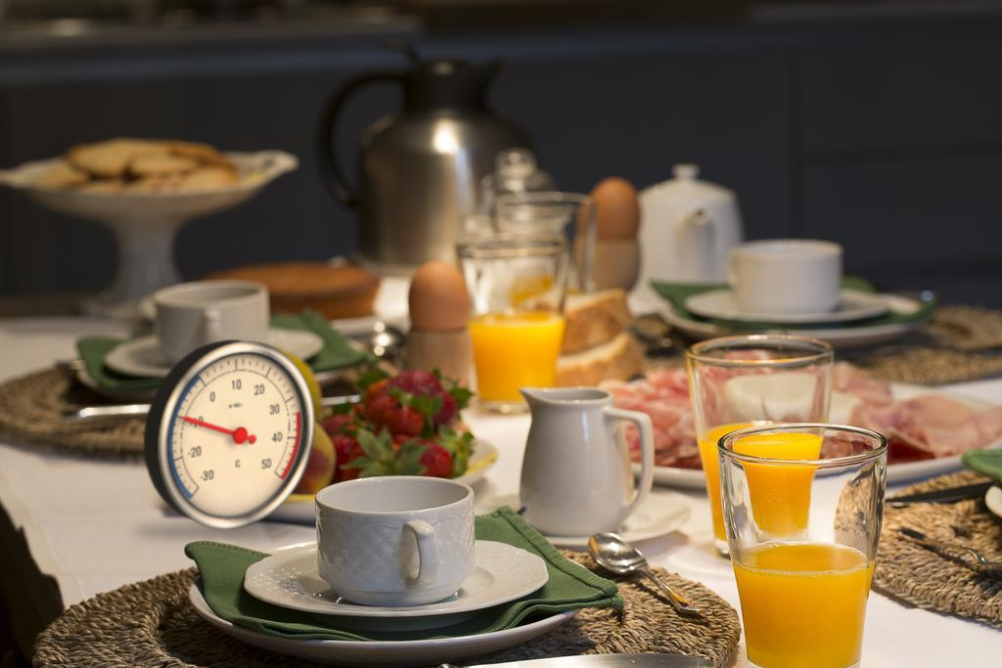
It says -10 °C
